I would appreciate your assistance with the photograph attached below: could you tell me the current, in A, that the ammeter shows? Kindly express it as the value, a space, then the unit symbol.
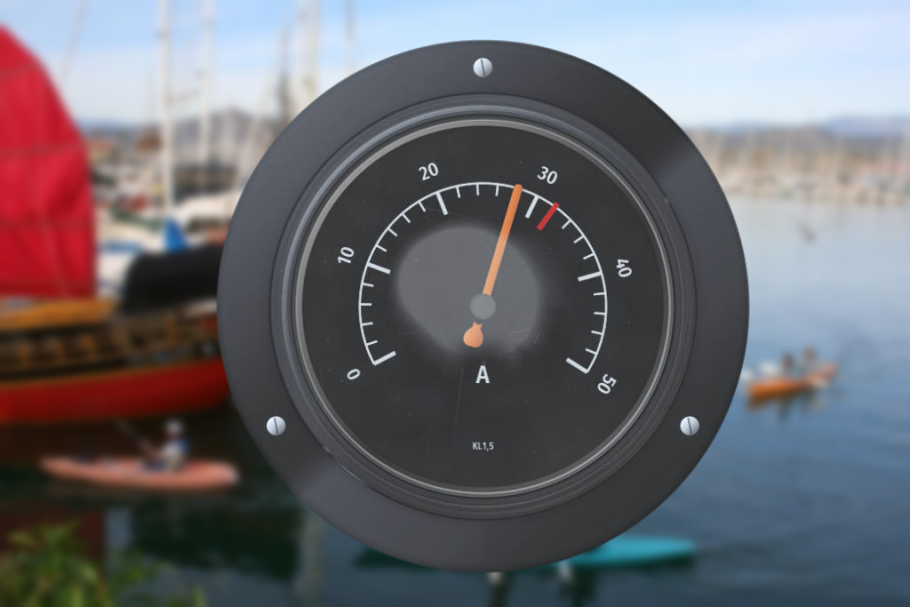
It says 28 A
